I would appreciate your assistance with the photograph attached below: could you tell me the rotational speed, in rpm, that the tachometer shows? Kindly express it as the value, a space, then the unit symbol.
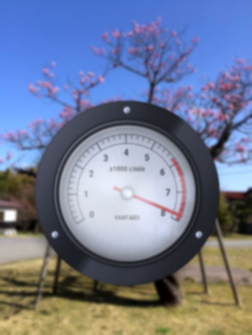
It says 7800 rpm
